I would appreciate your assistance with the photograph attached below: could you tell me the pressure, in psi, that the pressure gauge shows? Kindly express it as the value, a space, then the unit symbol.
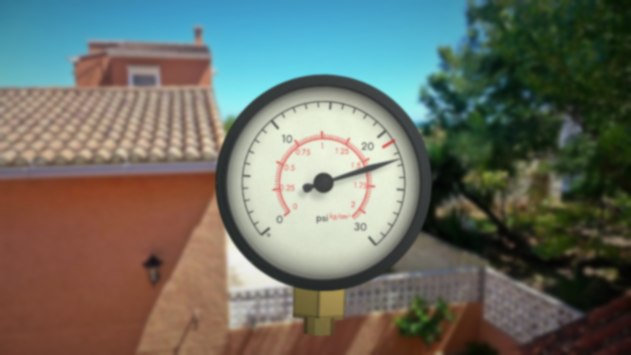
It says 22.5 psi
